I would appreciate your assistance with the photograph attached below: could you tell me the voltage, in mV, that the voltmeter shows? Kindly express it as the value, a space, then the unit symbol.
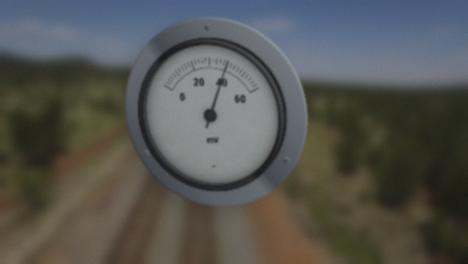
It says 40 mV
